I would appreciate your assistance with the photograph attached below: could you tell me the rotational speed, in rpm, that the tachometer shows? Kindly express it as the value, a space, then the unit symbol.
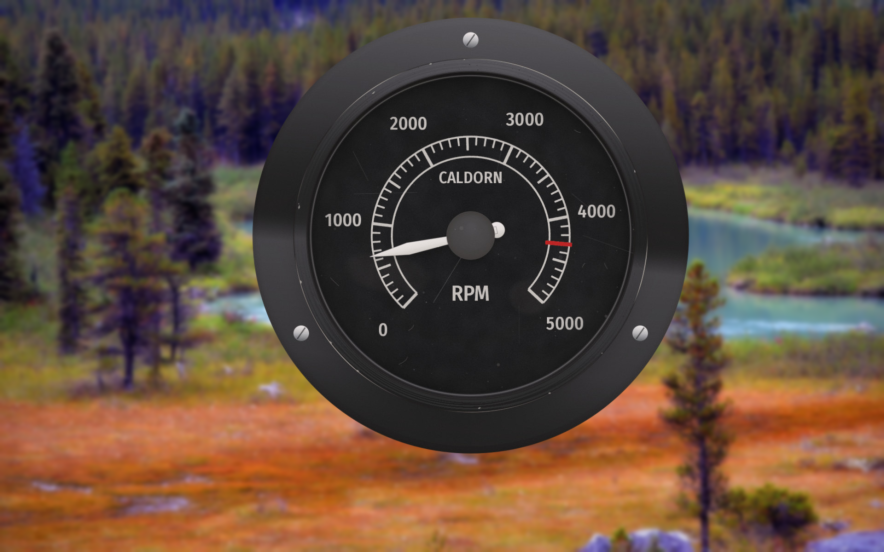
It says 650 rpm
